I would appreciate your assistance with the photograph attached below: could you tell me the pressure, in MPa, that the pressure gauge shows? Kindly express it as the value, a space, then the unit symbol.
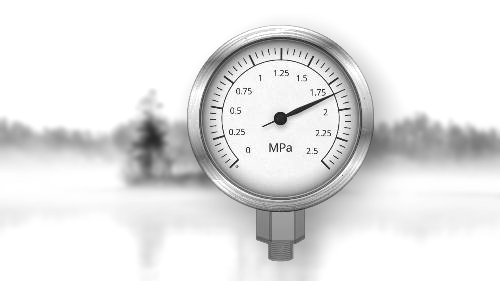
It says 1.85 MPa
